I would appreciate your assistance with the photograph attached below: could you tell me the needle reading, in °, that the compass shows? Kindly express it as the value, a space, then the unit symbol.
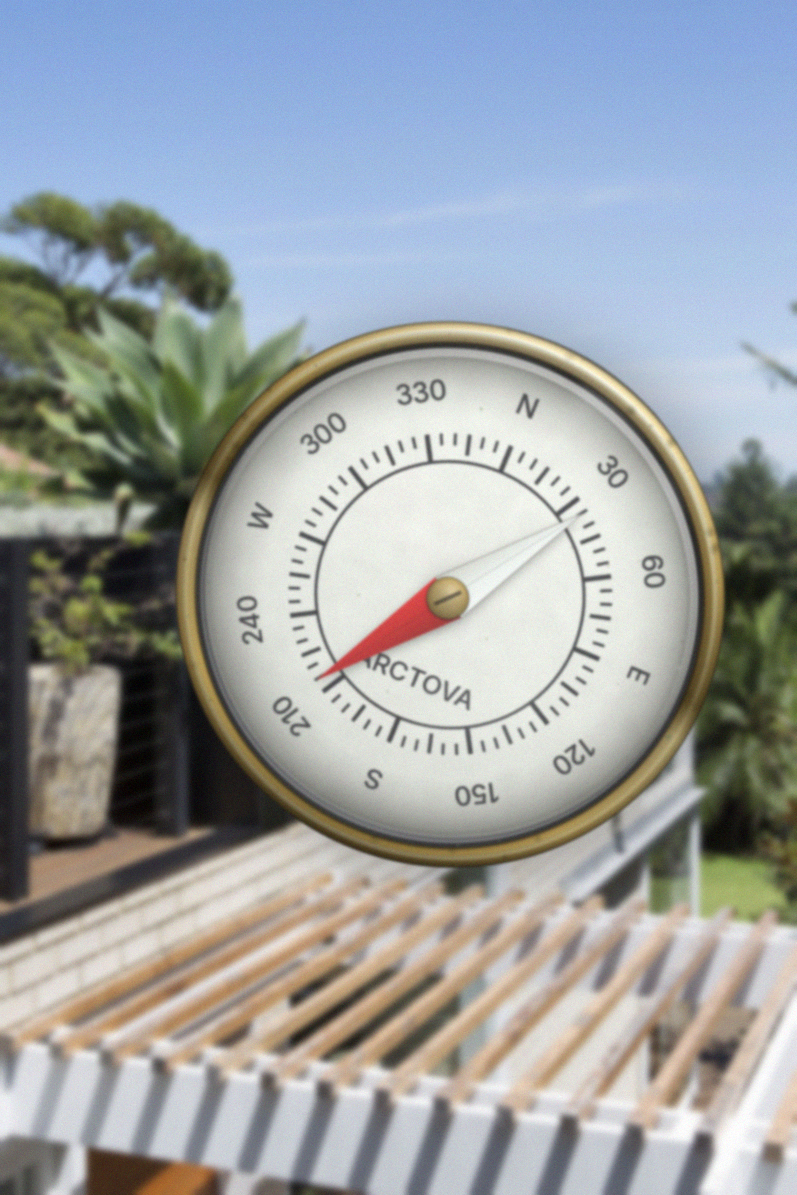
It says 215 °
